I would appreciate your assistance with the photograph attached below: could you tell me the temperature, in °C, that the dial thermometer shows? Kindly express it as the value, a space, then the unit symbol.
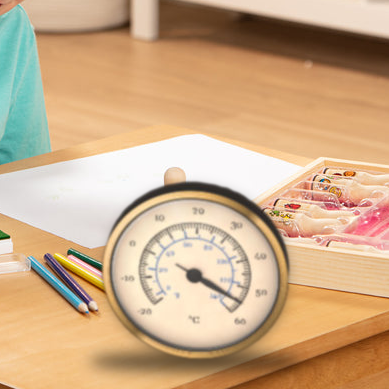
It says 55 °C
